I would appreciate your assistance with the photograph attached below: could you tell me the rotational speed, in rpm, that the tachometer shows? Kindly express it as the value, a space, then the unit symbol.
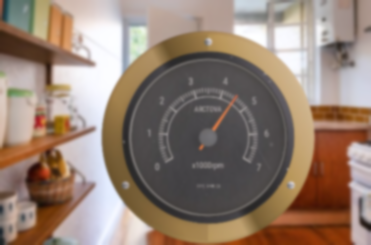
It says 4500 rpm
